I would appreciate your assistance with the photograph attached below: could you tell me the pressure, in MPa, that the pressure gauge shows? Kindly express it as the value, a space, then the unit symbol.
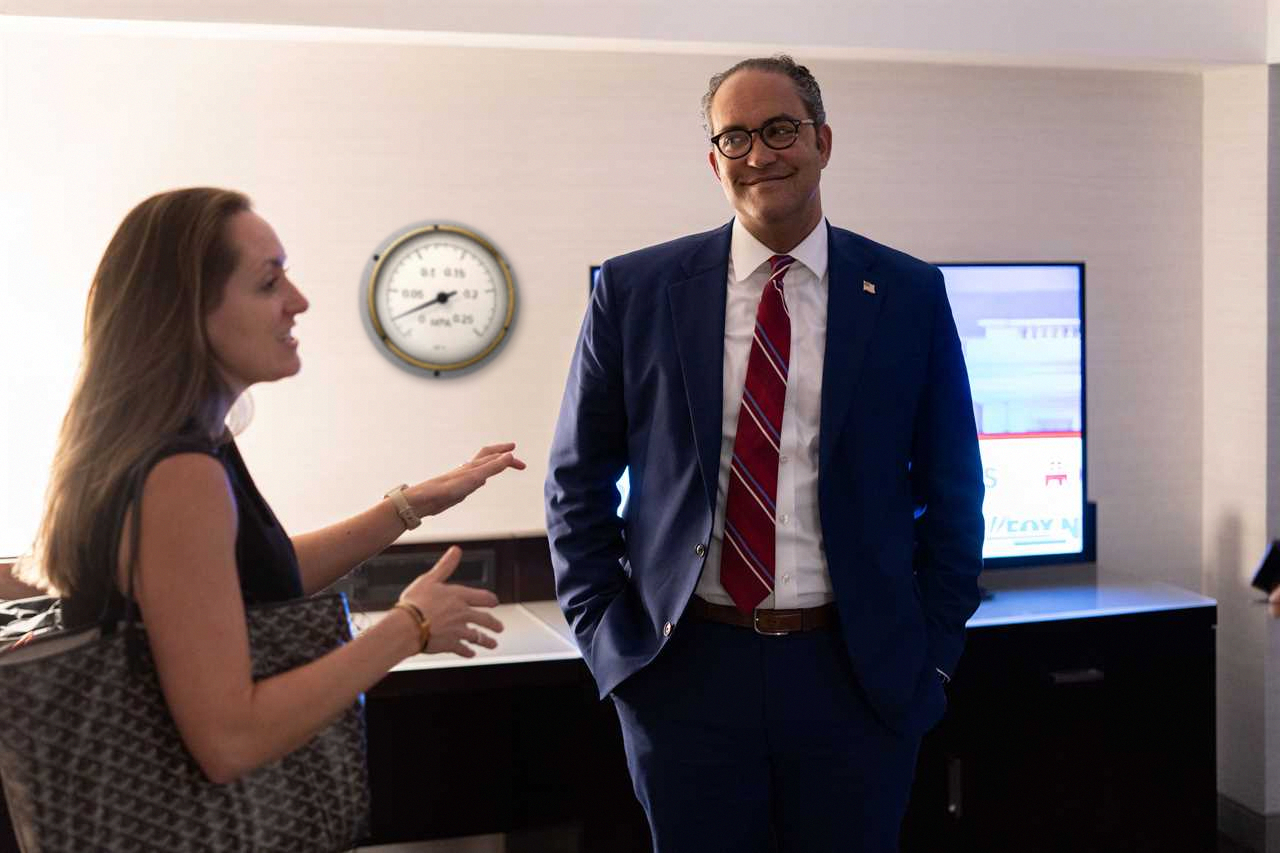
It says 0.02 MPa
